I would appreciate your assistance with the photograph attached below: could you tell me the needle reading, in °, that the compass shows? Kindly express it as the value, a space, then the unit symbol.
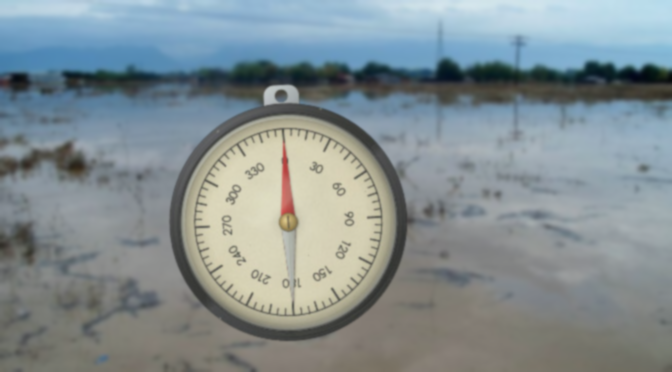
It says 0 °
